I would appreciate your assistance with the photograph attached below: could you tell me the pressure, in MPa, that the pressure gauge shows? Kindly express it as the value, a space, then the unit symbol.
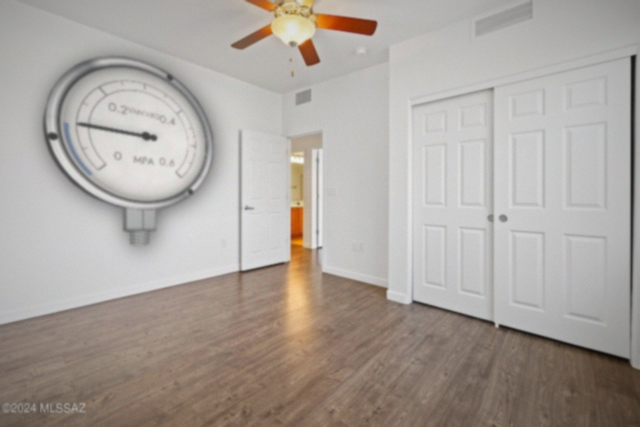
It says 0.1 MPa
